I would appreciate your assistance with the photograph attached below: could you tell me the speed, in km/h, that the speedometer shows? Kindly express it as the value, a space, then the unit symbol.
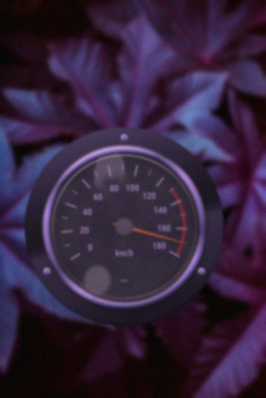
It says 170 km/h
